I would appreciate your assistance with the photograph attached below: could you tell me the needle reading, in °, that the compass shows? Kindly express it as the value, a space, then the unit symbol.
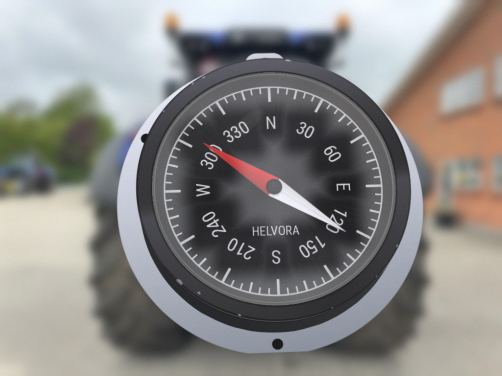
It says 305 °
